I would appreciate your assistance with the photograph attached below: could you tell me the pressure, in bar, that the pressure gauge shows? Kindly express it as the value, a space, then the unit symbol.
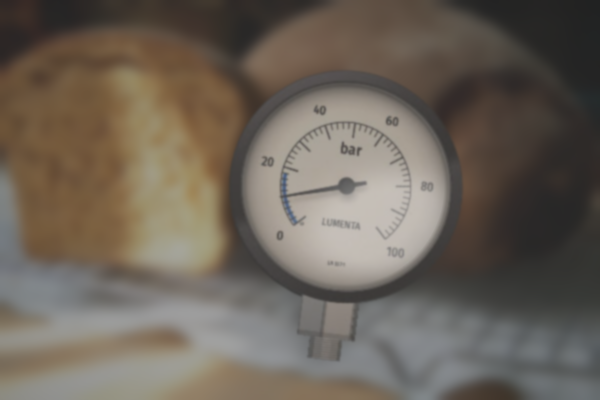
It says 10 bar
